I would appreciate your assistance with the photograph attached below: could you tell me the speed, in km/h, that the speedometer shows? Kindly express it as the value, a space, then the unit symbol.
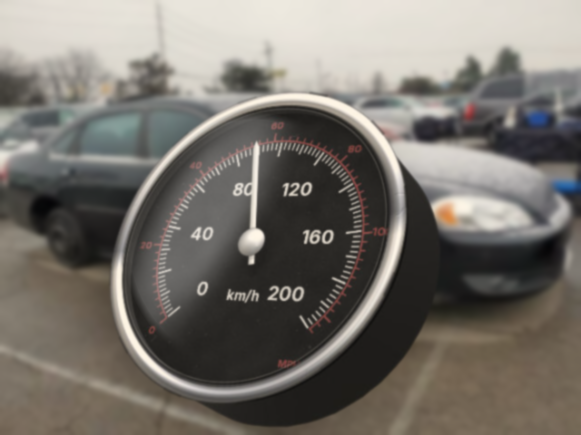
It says 90 km/h
